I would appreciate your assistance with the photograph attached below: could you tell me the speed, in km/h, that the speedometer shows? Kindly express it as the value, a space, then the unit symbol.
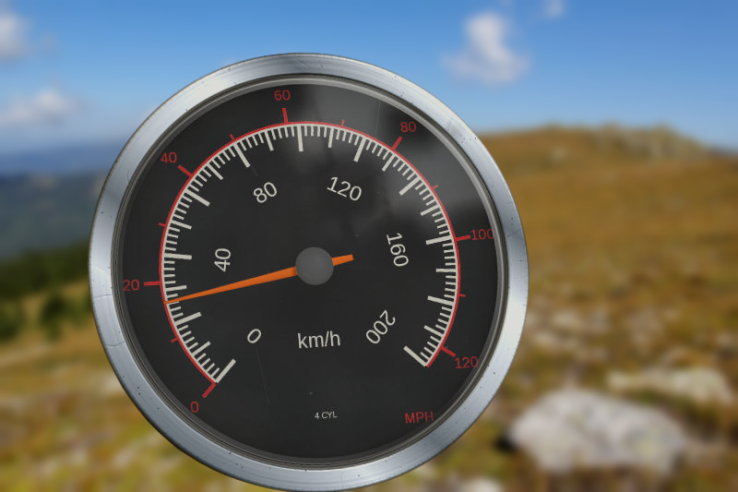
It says 26 km/h
